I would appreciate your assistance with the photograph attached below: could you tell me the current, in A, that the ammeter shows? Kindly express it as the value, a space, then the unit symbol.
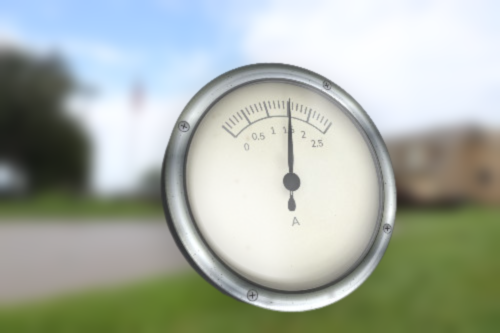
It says 1.5 A
